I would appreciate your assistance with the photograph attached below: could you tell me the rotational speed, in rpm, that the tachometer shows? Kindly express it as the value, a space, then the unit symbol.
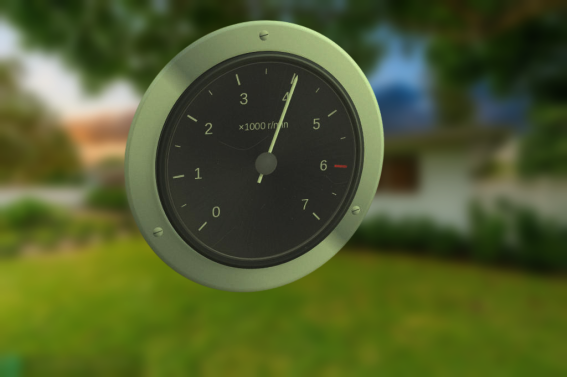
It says 4000 rpm
